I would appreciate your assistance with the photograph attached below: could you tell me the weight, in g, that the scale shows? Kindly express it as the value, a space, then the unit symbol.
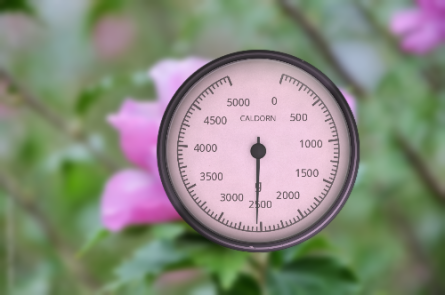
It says 2550 g
